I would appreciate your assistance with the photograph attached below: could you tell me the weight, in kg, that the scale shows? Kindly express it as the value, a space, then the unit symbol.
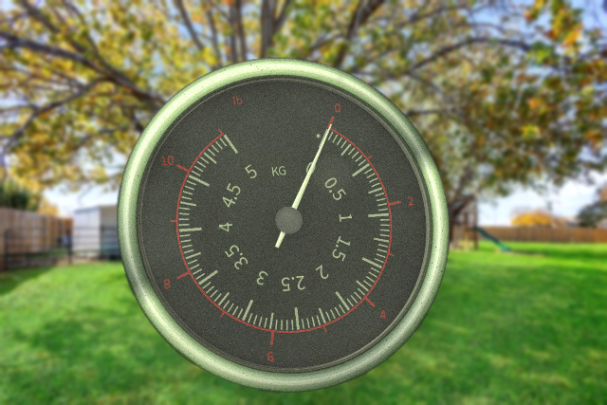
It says 0 kg
